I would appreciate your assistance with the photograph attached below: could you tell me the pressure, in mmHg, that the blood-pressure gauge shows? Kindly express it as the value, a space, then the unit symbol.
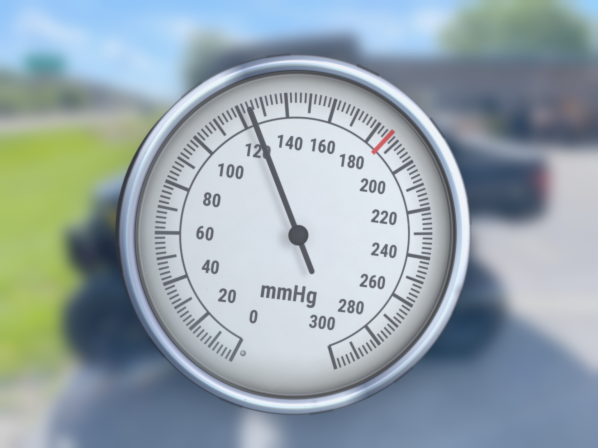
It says 124 mmHg
